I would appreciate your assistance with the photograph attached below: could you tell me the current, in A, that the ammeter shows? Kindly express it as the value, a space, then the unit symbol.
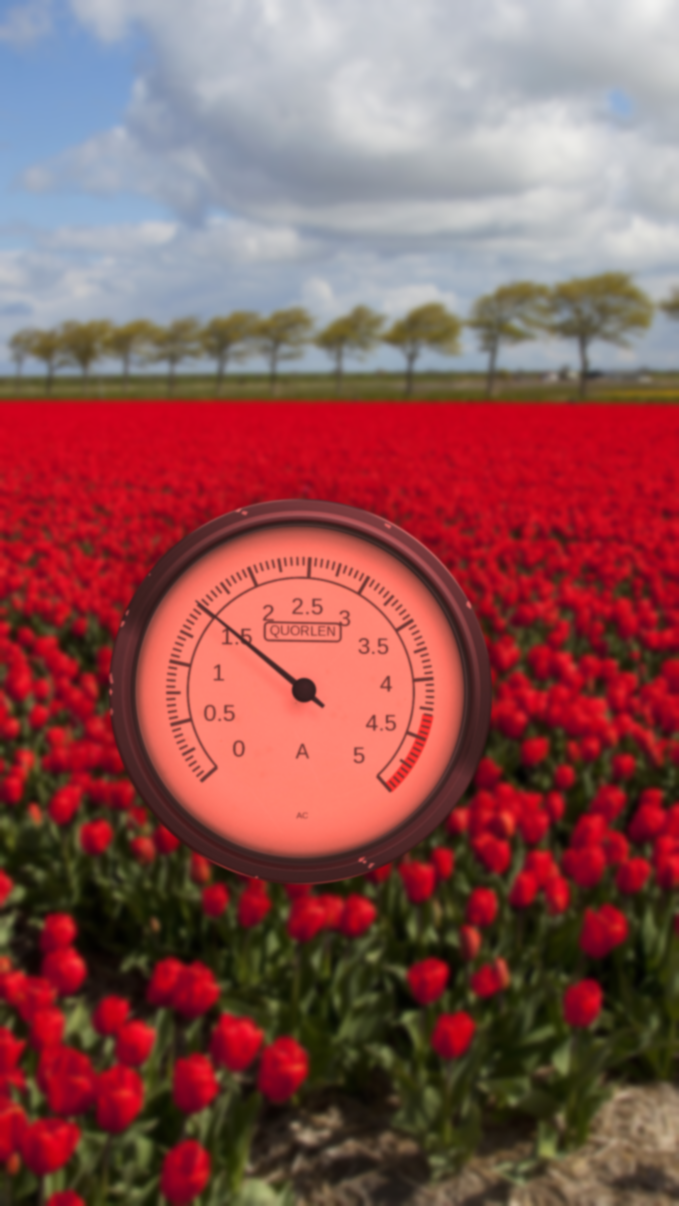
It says 1.5 A
